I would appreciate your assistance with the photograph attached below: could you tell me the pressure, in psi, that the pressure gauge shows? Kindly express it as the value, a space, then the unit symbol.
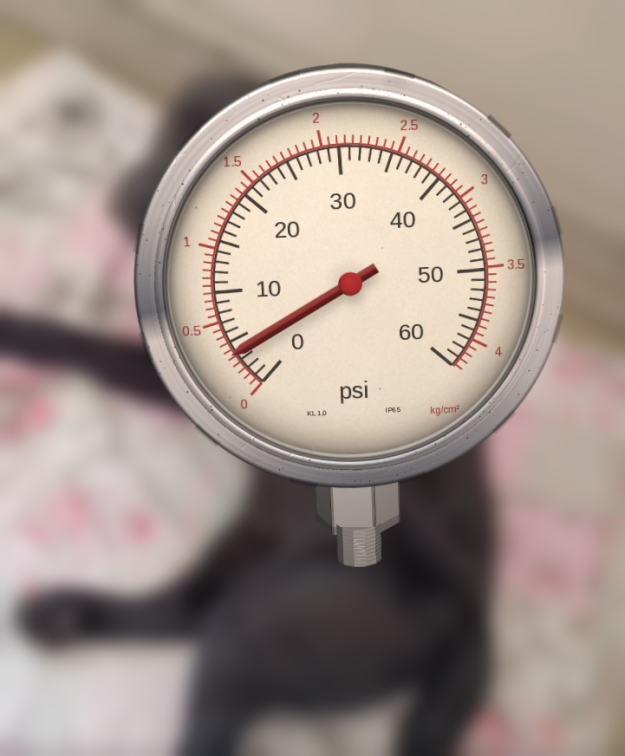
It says 4 psi
